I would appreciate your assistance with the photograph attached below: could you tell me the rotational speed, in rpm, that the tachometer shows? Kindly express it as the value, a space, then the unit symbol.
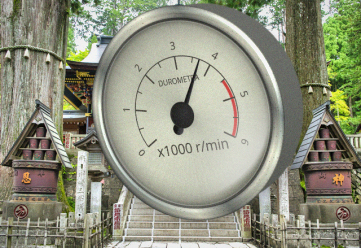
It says 3750 rpm
